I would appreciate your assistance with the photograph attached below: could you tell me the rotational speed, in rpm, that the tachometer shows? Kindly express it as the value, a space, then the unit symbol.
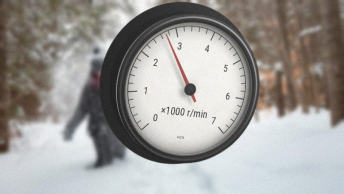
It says 2700 rpm
